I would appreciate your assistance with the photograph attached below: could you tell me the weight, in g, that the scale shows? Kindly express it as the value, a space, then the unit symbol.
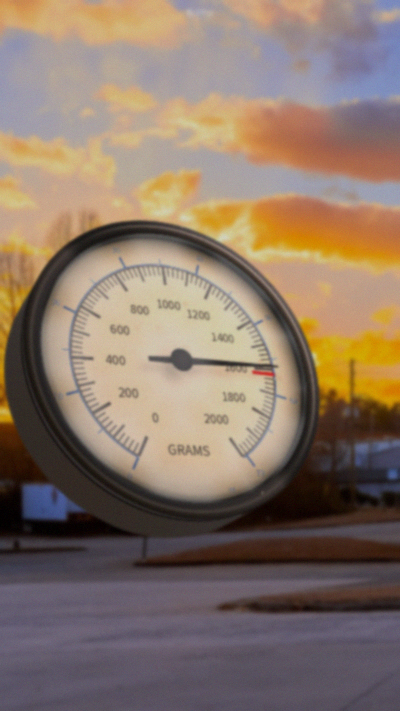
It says 1600 g
